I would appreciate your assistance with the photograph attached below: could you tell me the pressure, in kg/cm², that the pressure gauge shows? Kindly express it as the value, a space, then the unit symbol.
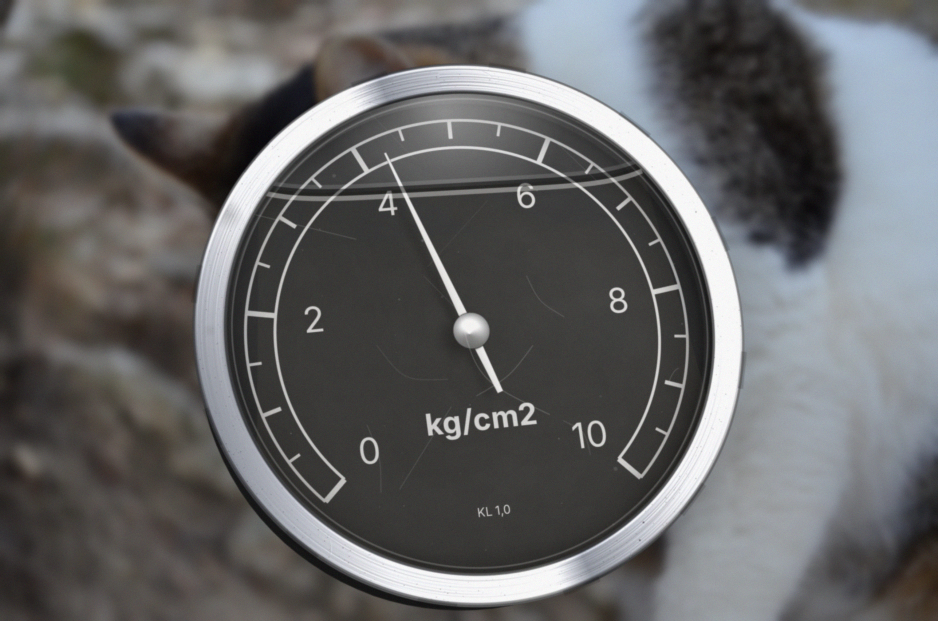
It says 4.25 kg/cm²
